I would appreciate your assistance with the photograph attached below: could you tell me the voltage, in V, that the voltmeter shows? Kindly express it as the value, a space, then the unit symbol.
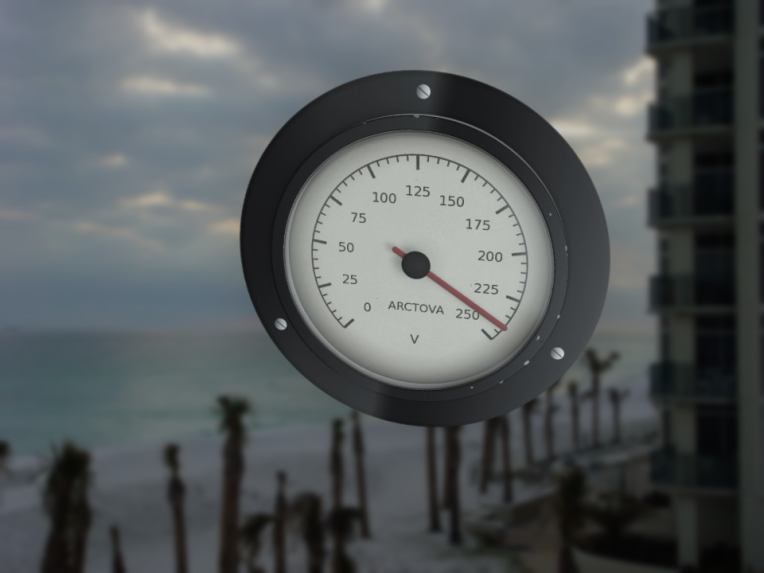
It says 240 V
